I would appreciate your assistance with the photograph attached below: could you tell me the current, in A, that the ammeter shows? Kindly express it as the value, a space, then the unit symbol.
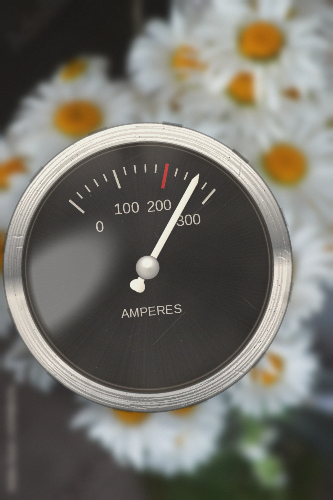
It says 260 A
